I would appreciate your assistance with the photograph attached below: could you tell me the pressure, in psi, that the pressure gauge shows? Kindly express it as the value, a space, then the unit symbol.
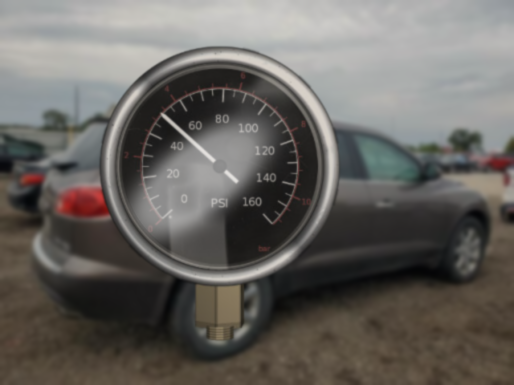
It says 50 psi
